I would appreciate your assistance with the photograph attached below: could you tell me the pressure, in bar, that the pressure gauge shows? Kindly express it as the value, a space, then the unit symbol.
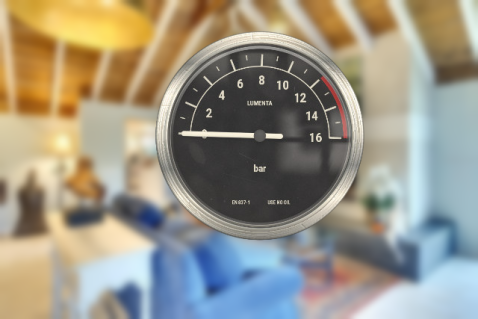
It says 0 bar
